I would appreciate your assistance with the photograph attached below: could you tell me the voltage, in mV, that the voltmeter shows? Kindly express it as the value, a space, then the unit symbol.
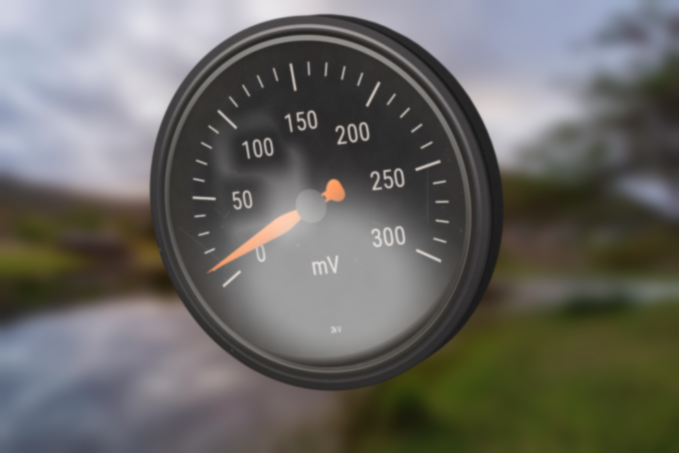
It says 10 mV
